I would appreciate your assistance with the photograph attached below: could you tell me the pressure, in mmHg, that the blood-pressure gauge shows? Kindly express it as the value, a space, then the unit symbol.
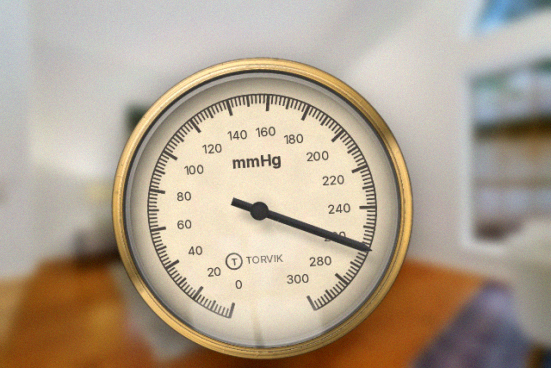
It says 260 mmHg
